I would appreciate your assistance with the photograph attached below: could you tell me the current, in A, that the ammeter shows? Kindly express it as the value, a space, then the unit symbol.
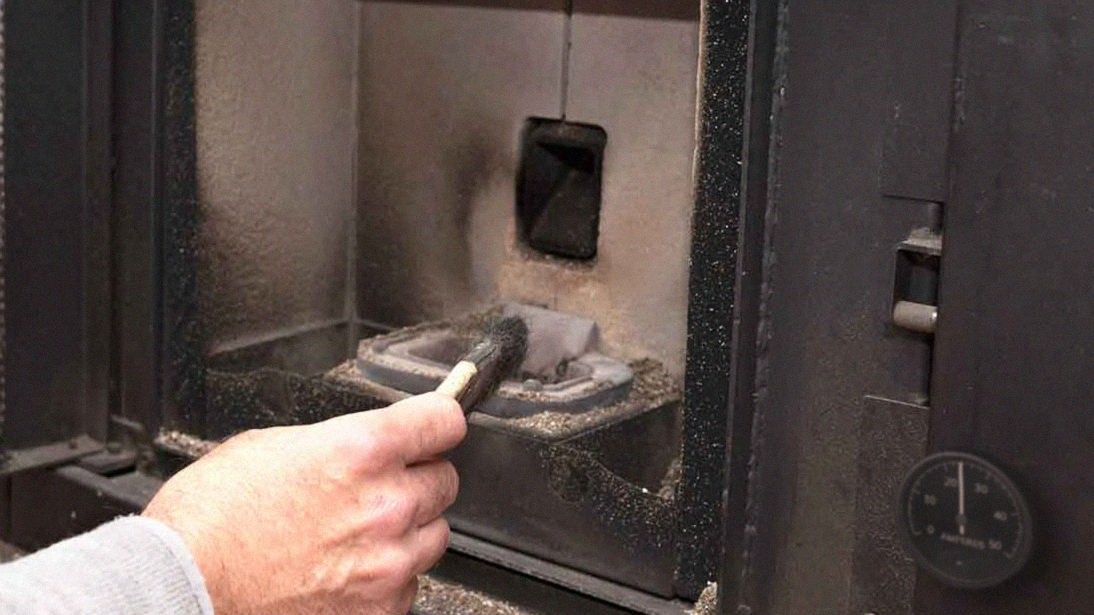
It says 24 A
